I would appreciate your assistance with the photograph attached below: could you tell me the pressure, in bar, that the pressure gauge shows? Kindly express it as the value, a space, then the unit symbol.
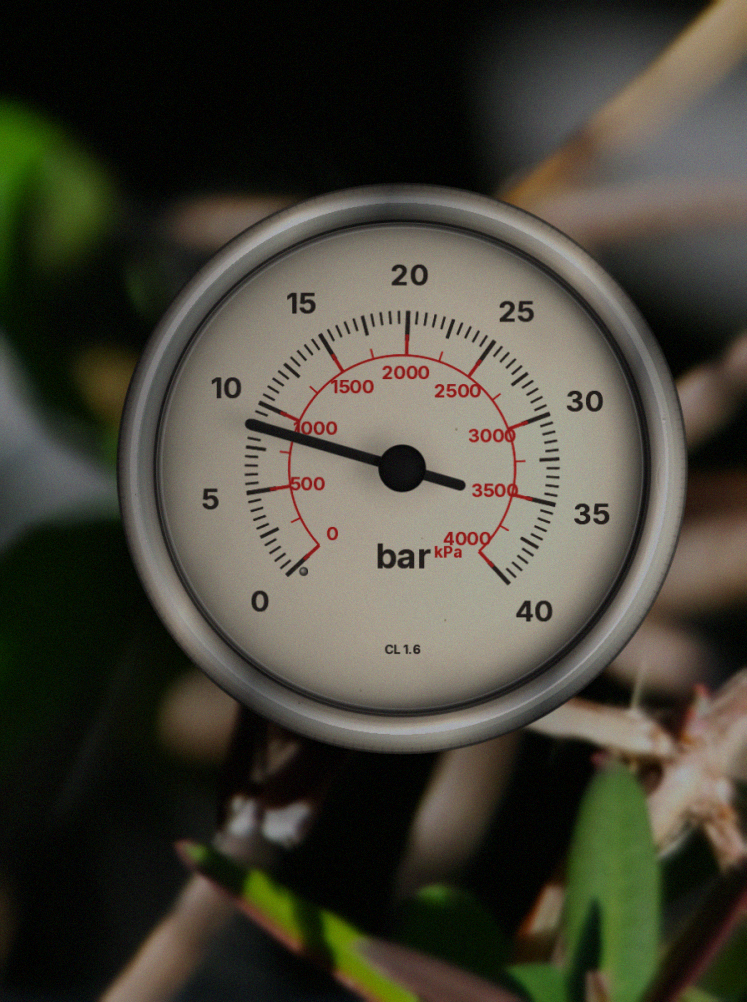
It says 8.75 bar
